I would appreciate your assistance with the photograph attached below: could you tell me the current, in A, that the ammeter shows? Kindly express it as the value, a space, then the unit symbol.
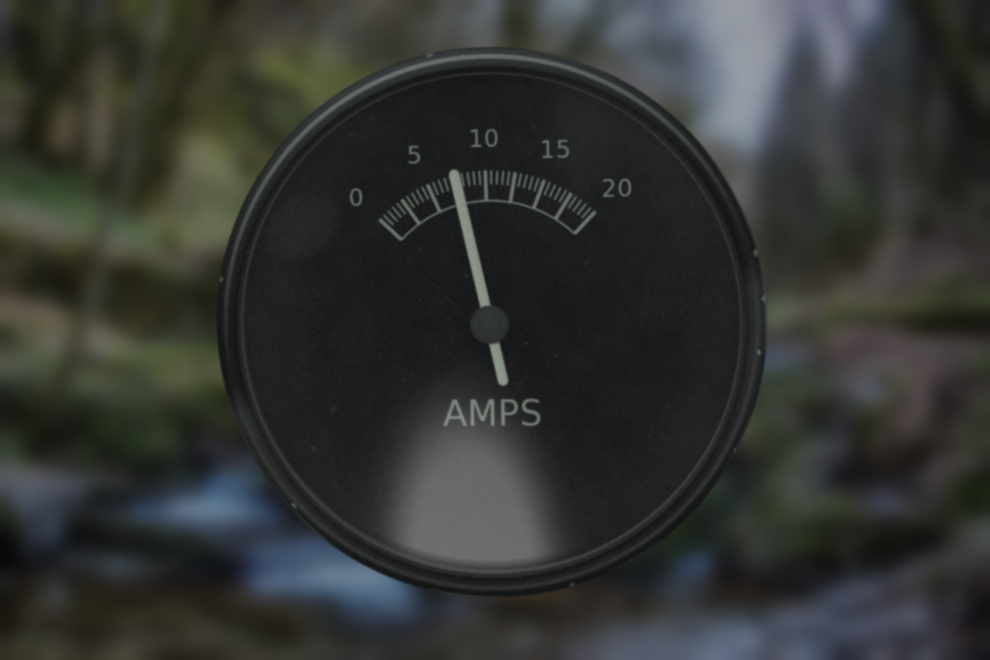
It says 7.5 A
